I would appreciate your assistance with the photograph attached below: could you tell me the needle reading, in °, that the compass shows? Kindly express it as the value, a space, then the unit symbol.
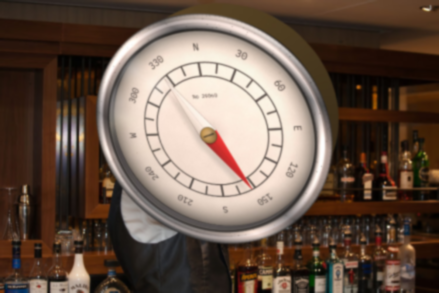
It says 150 °
